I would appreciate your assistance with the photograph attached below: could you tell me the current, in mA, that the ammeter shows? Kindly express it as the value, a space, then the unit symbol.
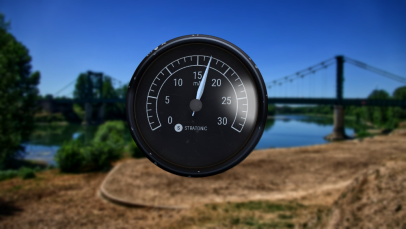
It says 17 mA
